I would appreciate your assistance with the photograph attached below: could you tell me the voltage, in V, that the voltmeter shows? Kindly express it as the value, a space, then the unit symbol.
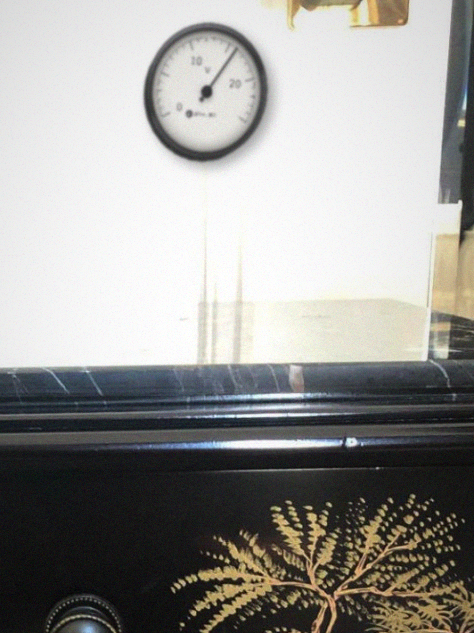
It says 16 V
